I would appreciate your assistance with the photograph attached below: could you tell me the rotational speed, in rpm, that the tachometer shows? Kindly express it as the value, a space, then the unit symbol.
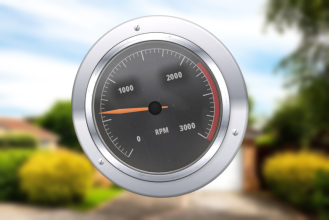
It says 600 rpm
